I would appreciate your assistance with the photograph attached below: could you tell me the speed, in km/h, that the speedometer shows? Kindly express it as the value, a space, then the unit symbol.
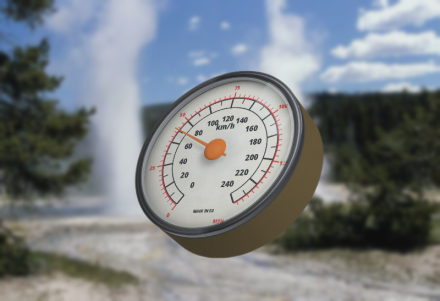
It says 70 km/h
